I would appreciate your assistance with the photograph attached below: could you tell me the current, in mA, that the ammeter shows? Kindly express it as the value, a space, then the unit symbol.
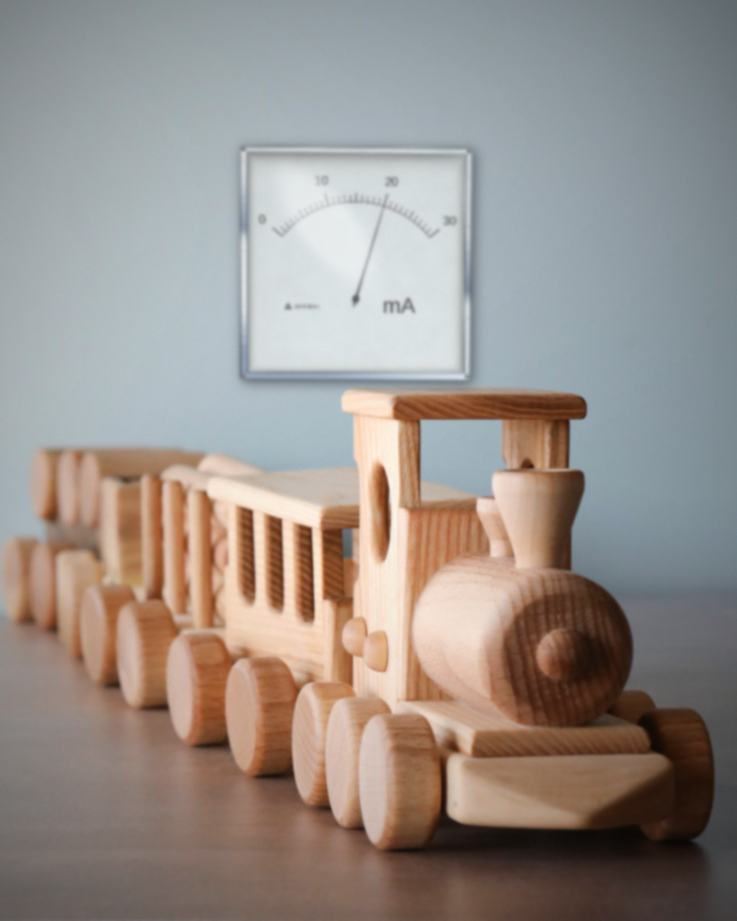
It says 20 mA
